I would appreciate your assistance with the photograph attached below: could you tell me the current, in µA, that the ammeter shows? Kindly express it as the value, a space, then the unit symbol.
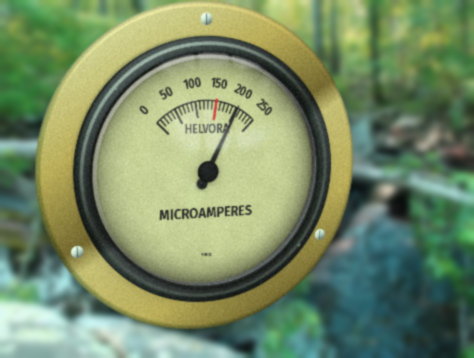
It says 200 µA
